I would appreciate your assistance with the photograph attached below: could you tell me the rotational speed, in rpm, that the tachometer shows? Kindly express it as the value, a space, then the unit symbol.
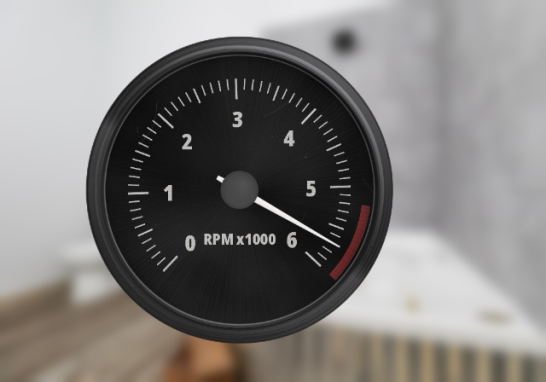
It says 5700 rpm
